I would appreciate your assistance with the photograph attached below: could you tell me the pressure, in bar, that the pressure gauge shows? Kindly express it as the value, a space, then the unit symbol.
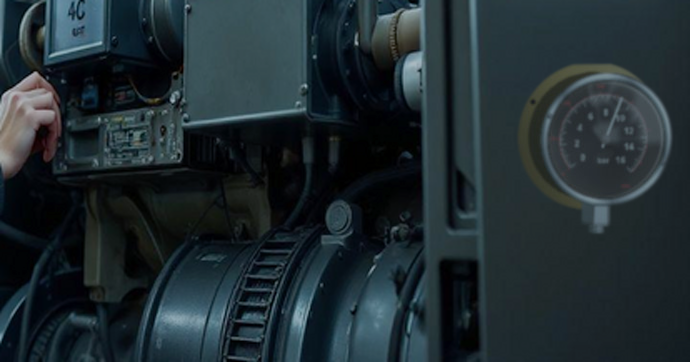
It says 9 bar
